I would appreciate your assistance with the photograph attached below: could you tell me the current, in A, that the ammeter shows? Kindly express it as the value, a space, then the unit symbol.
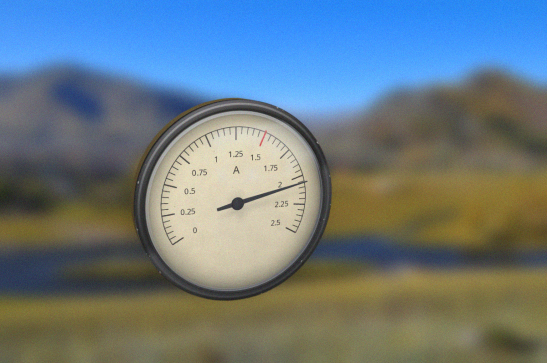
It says 2.05 A
